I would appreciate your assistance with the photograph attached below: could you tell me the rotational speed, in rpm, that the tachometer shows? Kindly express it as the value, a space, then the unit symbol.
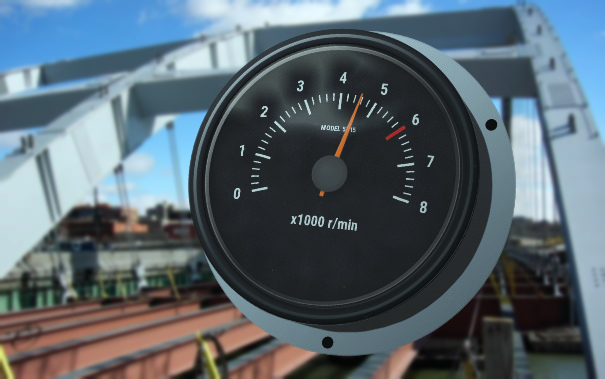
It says 4600 rpm
